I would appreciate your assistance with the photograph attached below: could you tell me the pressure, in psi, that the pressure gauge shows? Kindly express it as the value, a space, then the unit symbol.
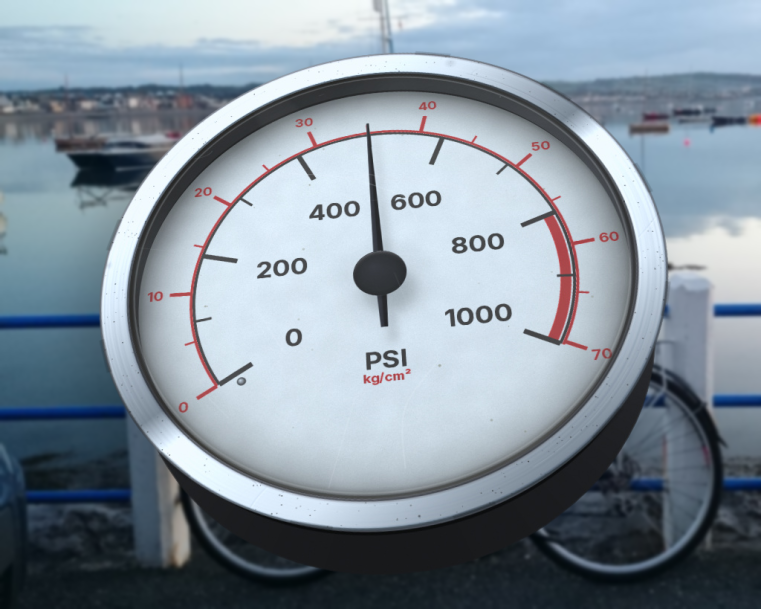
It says 500 psi
